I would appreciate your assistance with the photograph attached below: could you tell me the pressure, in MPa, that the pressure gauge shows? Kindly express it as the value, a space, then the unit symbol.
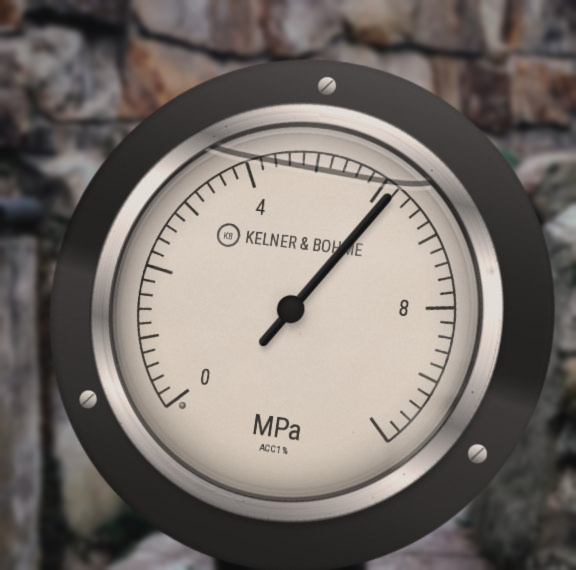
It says 6.2 MPa
